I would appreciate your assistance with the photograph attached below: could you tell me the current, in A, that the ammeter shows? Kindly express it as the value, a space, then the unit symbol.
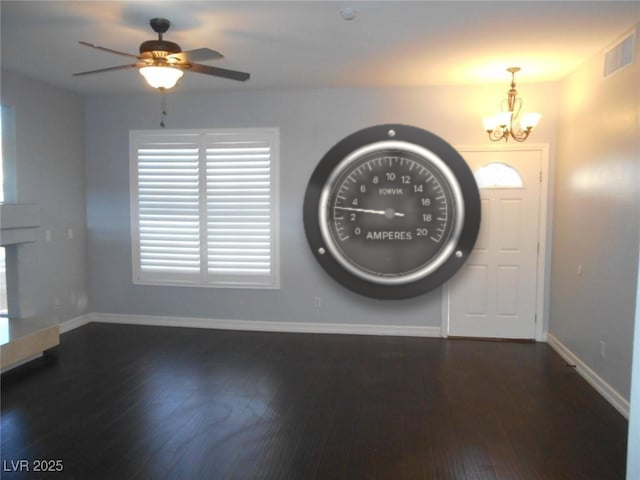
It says 3 A
